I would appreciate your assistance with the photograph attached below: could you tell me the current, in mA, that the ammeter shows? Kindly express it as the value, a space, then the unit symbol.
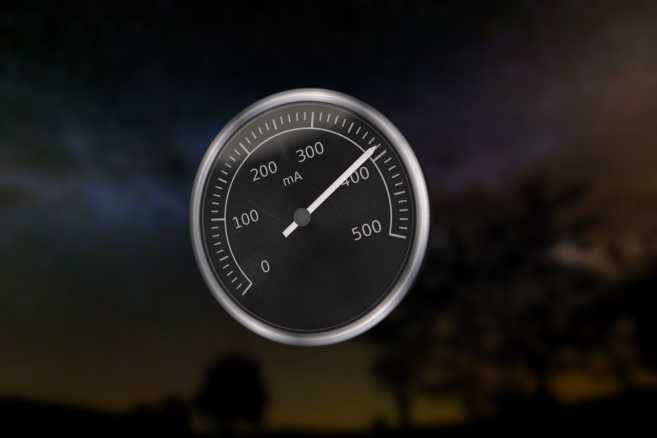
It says 390 mA
